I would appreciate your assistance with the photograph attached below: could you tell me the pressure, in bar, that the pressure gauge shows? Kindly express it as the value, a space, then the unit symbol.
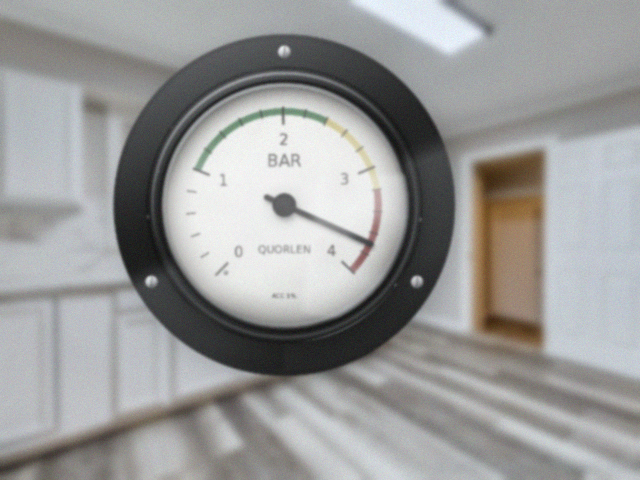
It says 3.7 bar
